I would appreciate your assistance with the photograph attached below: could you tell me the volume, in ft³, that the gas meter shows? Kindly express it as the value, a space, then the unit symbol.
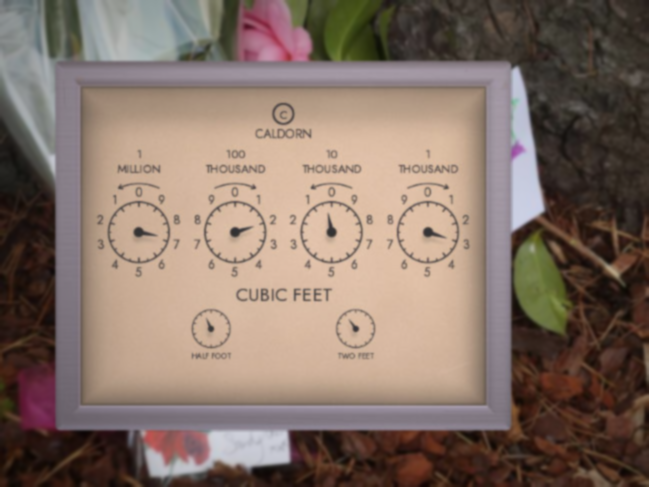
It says 720300 ft³
